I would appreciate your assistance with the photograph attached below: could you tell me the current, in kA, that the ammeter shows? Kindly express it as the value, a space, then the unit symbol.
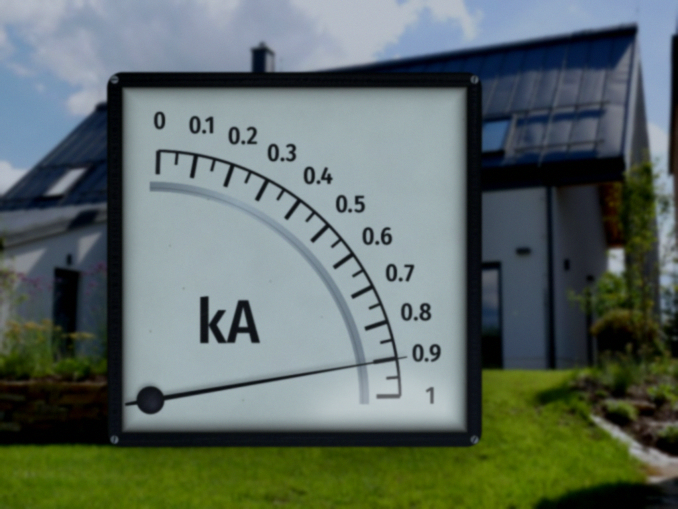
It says 0.9 kA
